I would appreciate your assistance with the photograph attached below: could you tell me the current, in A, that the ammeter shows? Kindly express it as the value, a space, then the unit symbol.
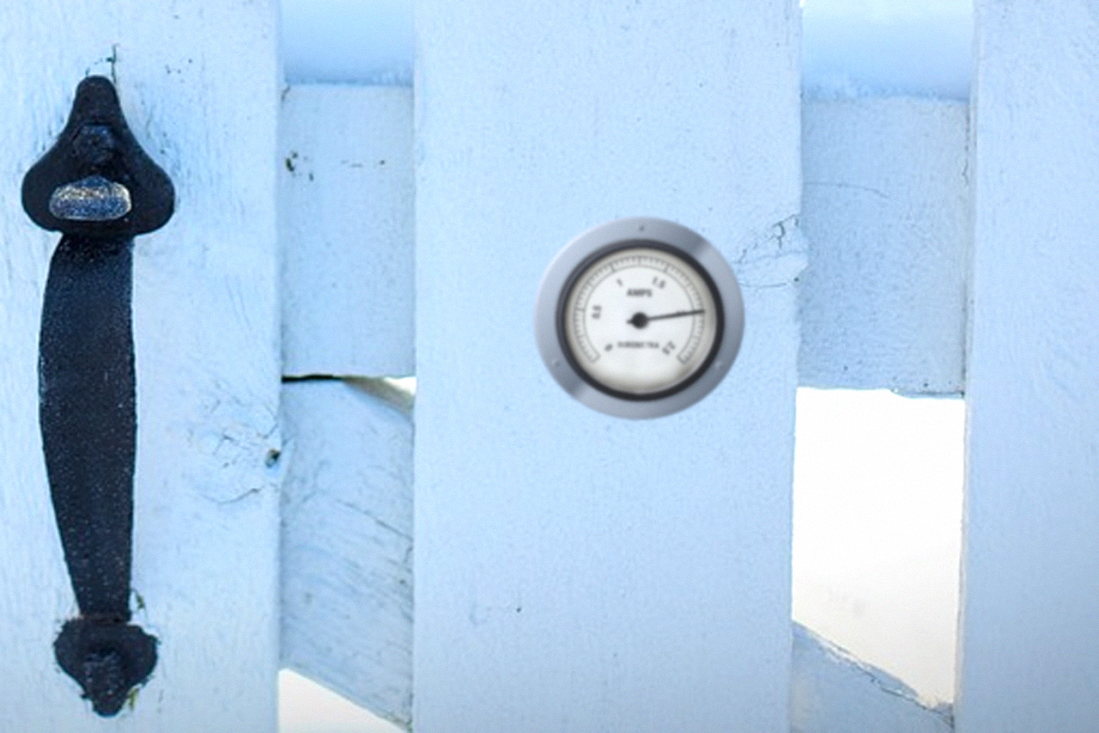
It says 2 A
